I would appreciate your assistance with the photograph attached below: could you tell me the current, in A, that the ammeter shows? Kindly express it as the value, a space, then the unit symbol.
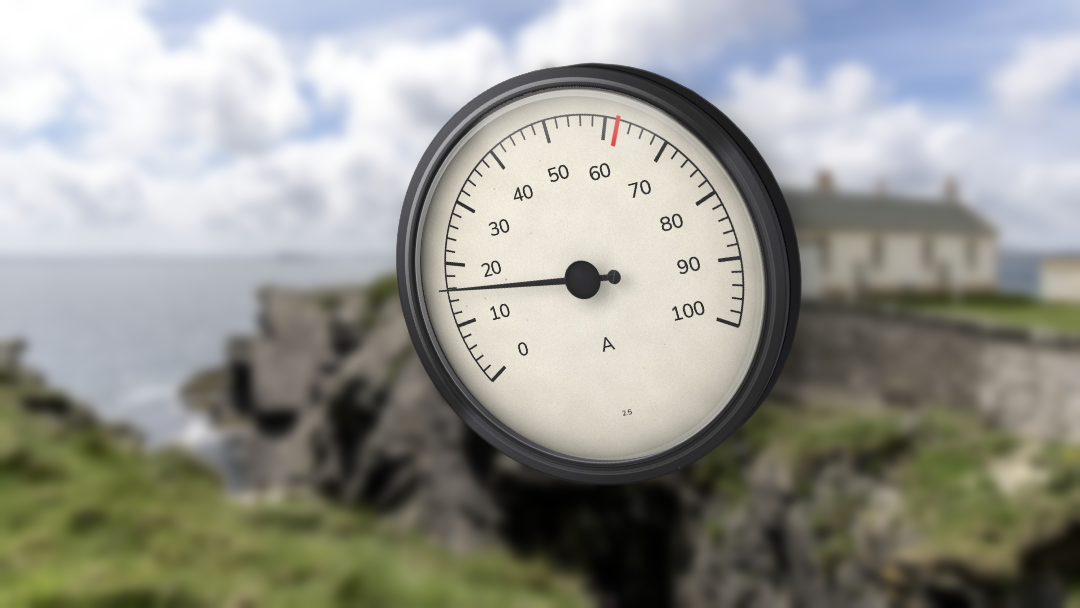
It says 16 A
